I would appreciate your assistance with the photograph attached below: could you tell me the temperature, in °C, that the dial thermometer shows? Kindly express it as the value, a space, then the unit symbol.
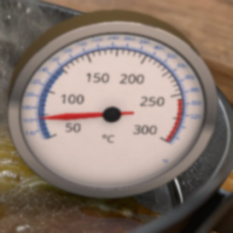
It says 75 °C
